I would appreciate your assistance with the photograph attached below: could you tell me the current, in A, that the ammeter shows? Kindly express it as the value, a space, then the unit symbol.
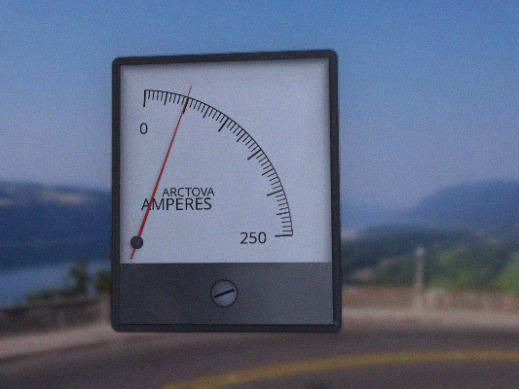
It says 50 A
